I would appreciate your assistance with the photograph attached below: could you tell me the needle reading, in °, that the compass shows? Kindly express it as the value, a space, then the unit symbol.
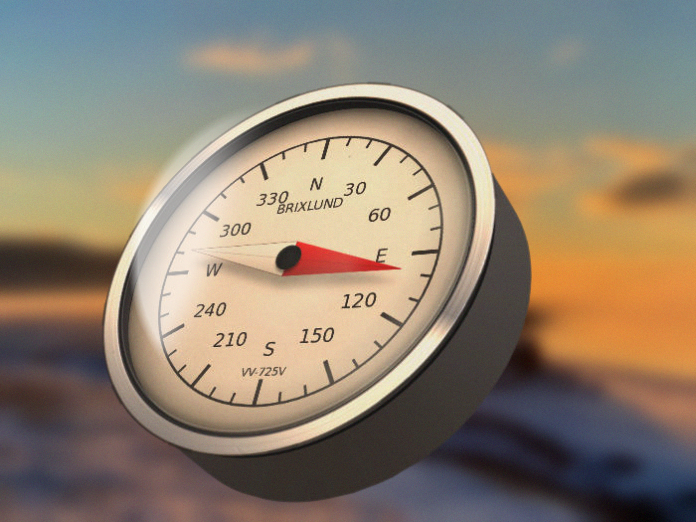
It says 100 °
